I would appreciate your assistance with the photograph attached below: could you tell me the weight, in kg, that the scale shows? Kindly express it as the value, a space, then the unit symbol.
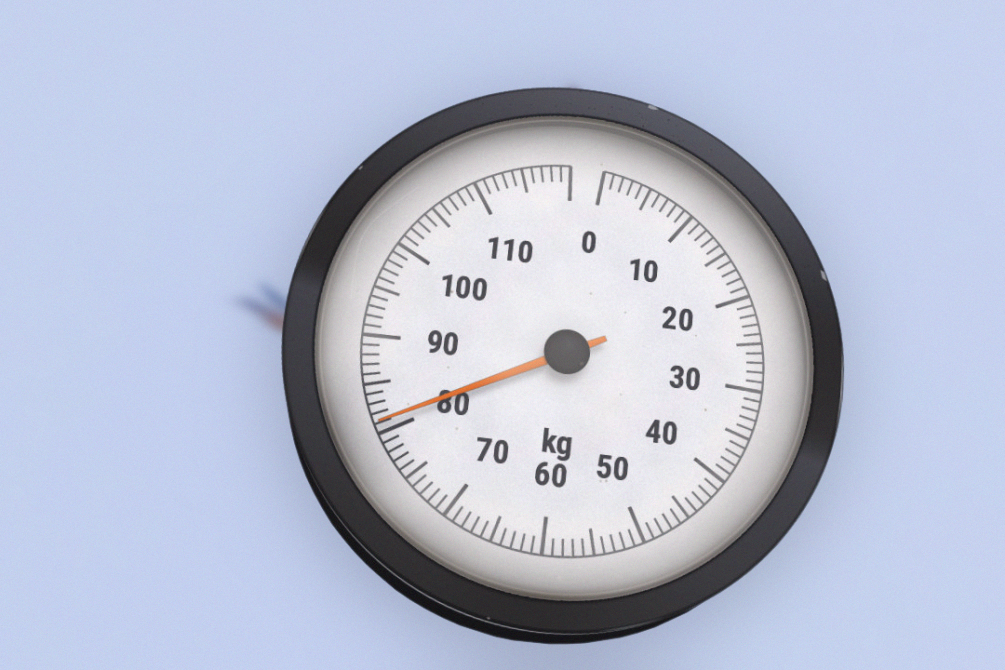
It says 81 kg
